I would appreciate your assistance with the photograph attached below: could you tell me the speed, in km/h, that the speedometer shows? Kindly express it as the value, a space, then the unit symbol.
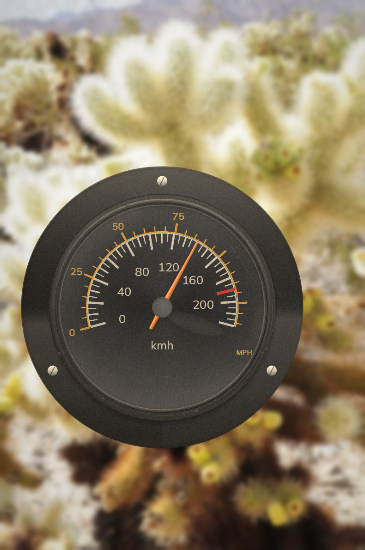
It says 140 km/h
